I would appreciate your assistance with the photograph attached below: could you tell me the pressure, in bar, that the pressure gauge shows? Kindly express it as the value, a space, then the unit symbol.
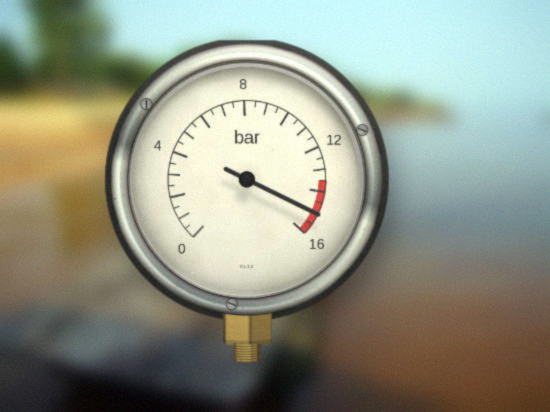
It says 15 bar
